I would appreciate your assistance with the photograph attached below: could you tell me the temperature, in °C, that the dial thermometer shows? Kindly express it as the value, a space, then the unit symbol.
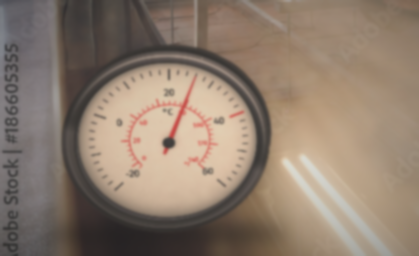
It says 26 °C
